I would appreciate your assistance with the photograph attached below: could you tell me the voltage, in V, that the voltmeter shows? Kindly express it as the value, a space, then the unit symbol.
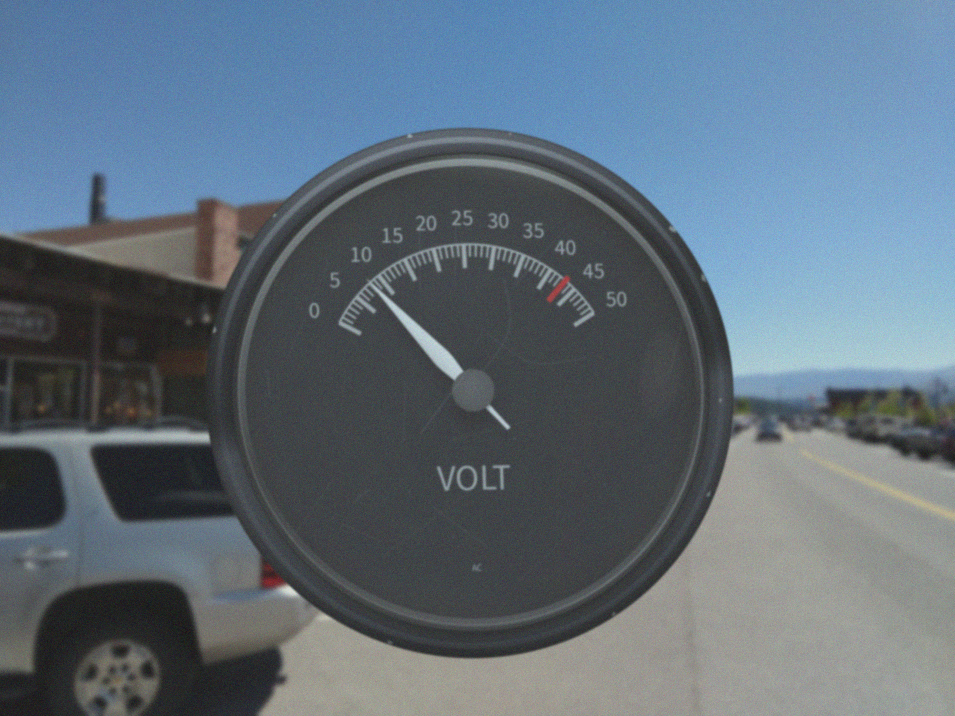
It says 8 V
